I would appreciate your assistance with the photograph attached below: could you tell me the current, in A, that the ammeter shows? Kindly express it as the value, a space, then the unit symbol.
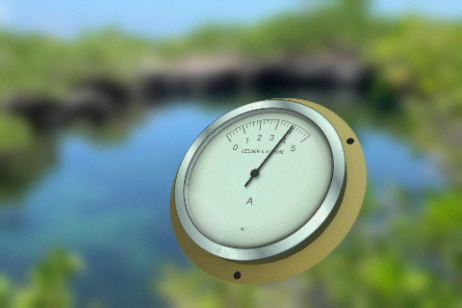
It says 4 A
